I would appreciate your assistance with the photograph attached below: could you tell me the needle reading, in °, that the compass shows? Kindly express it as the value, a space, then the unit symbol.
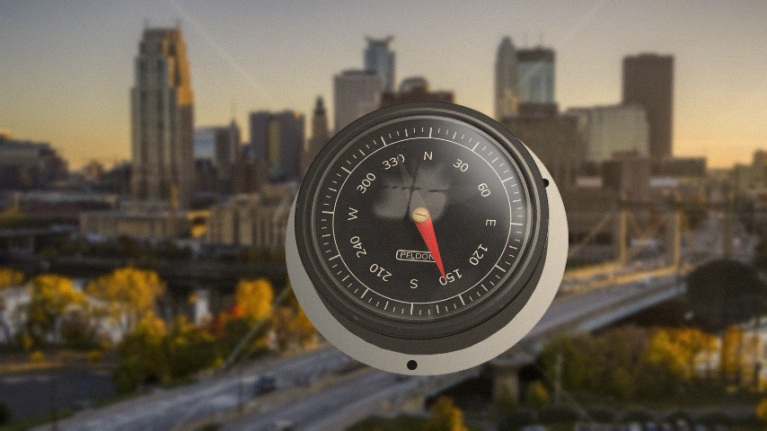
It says 155 °
